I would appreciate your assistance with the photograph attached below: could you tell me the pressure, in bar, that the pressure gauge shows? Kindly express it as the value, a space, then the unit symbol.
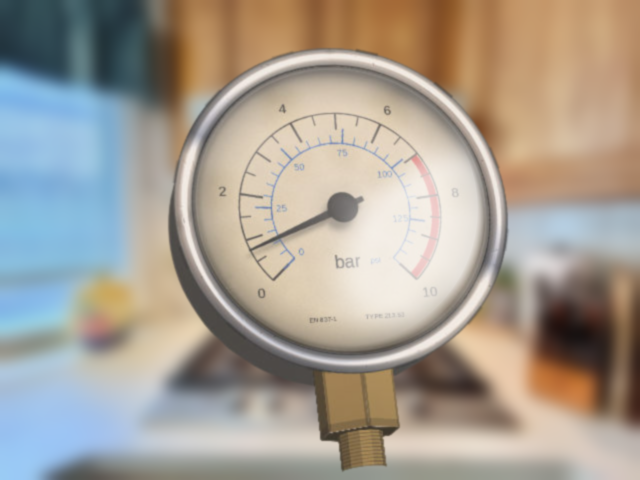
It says 0.75 bar
